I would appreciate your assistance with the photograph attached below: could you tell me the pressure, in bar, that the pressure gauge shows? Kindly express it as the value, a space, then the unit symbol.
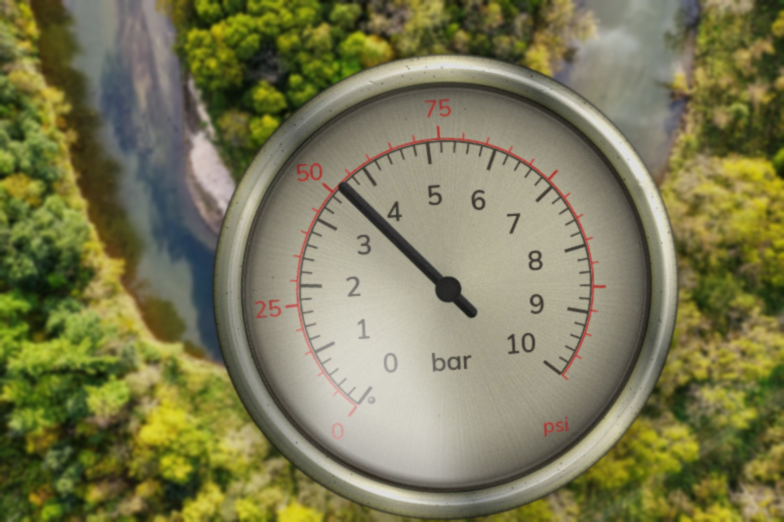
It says 3.6 bar
